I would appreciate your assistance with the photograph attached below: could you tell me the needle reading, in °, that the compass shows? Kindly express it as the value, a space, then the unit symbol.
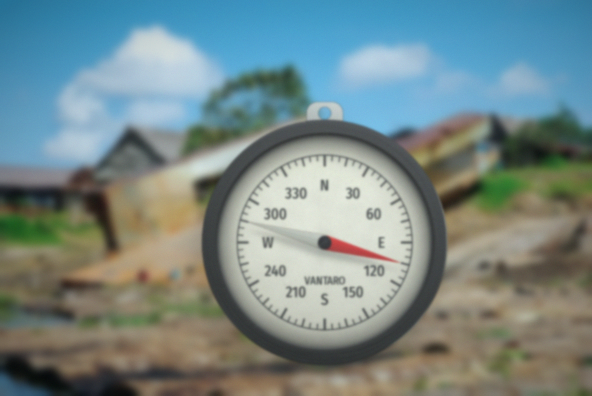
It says 105 °
